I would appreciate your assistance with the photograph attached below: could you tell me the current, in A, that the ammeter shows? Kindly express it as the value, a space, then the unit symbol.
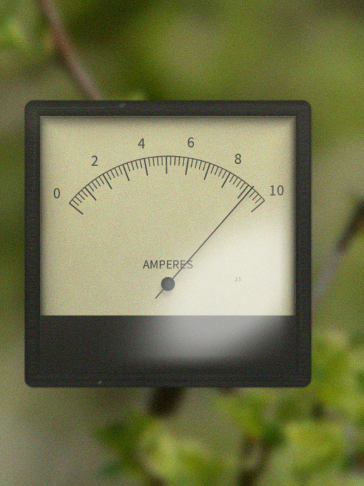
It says 9.2 A
